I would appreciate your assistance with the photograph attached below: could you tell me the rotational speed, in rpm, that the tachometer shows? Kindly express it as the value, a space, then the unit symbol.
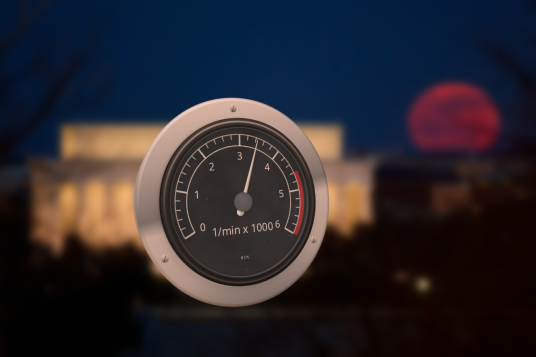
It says 3400 rpm
